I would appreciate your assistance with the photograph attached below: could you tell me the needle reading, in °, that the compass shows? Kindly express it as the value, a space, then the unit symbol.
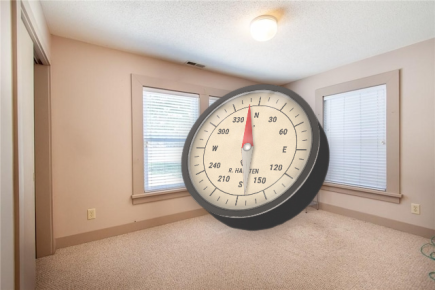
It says 350 °
